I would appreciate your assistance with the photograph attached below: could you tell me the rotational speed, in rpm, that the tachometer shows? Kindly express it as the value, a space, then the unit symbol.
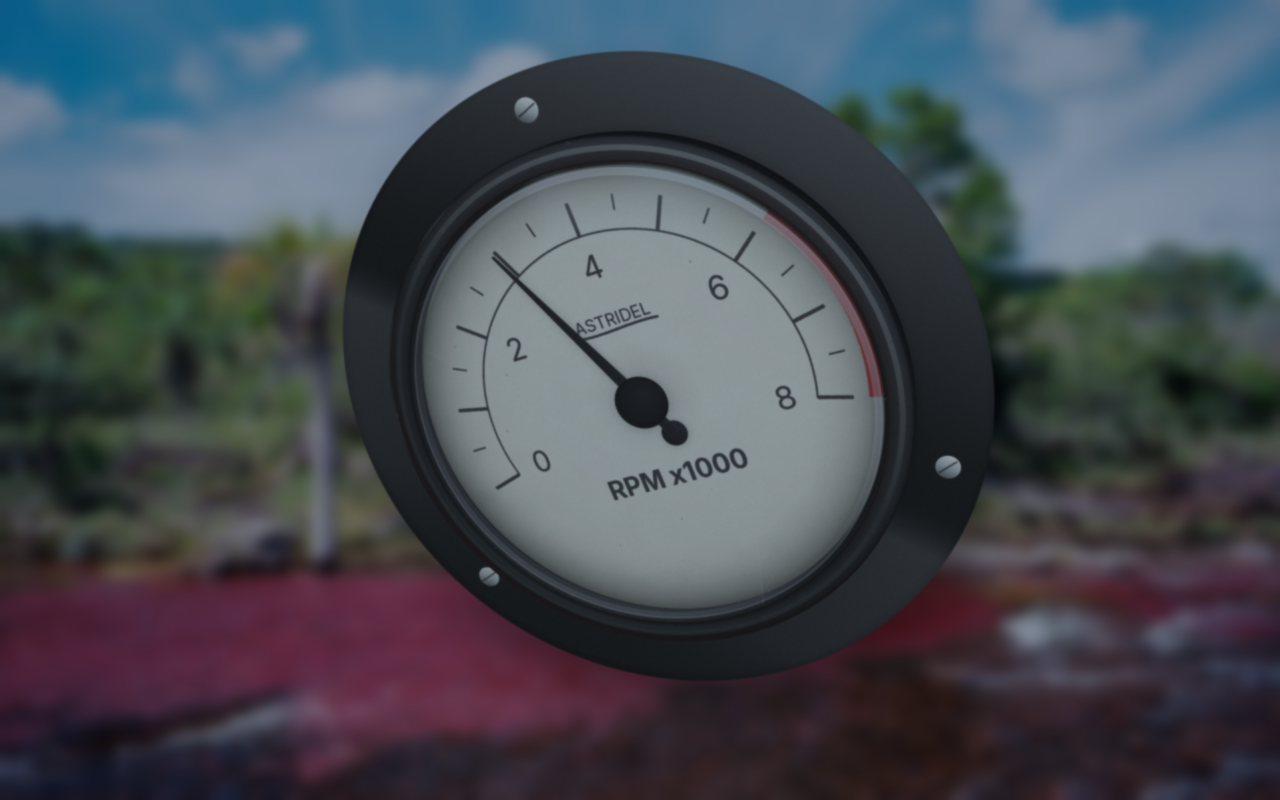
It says 3000 rpm
